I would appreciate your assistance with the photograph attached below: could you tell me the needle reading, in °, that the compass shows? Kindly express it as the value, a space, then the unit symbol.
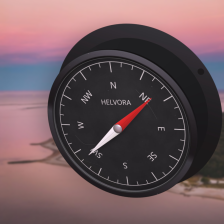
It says 50 °
